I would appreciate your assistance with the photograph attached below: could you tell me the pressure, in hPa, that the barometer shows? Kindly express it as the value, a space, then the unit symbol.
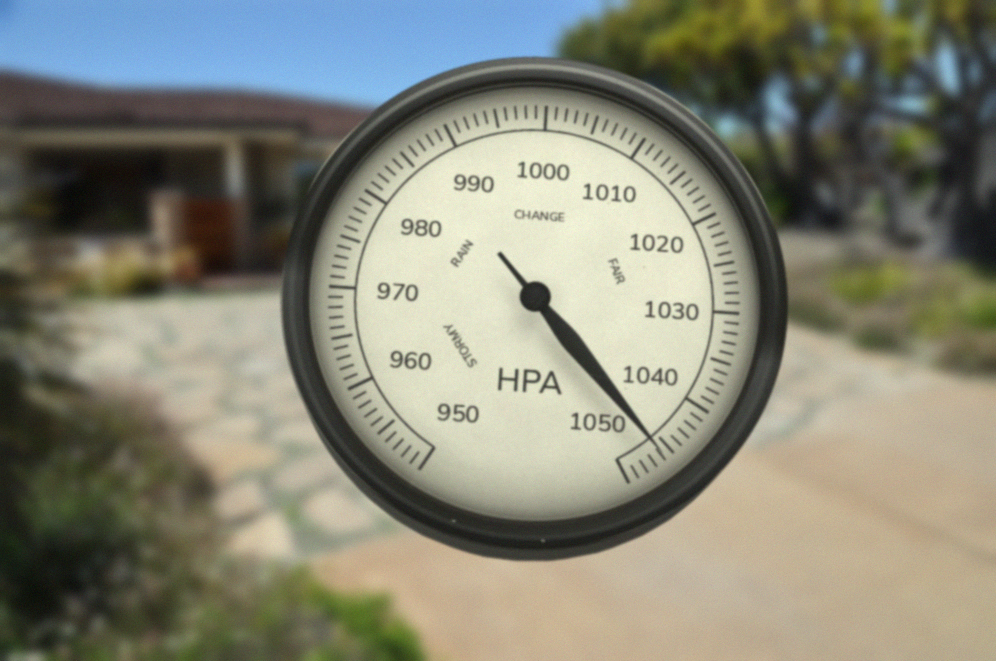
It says 1046 hPa
